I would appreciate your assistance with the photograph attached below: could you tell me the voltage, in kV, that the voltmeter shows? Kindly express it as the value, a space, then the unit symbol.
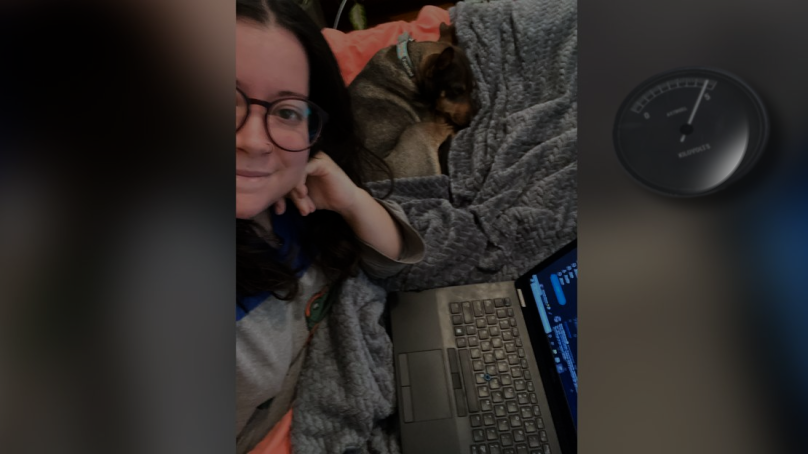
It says 4.5 kV
